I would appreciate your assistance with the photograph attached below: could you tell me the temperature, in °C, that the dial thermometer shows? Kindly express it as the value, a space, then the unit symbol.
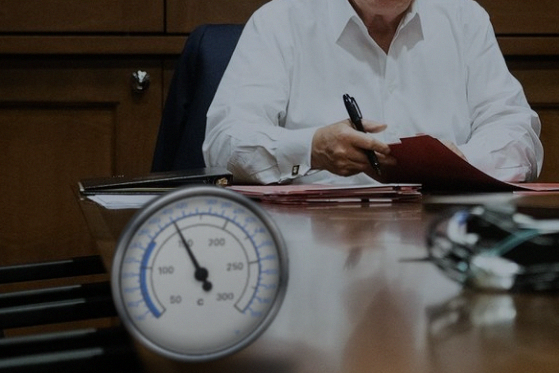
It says 150 °C
